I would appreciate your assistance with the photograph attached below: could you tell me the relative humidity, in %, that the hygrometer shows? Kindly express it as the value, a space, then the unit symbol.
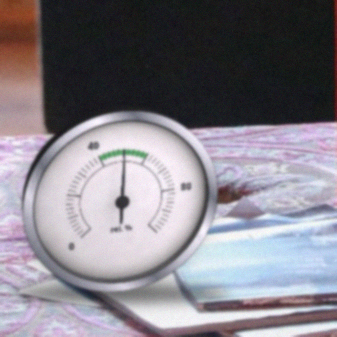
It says 50 %
